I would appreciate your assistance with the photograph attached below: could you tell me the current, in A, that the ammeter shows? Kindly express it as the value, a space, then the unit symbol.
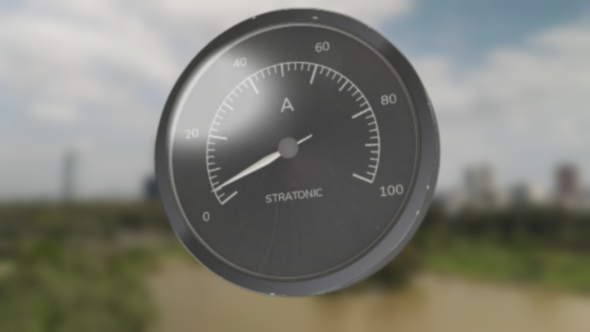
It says 4 A
